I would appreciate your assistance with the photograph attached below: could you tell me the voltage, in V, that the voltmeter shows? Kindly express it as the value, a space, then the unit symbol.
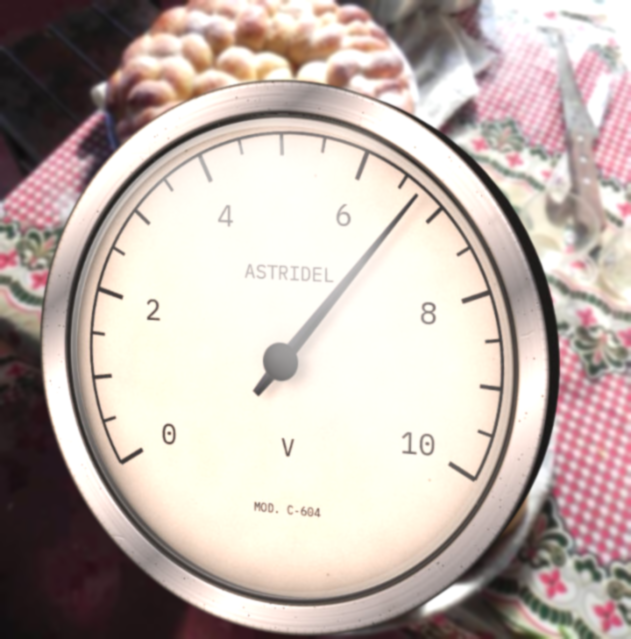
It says 6.75 V
